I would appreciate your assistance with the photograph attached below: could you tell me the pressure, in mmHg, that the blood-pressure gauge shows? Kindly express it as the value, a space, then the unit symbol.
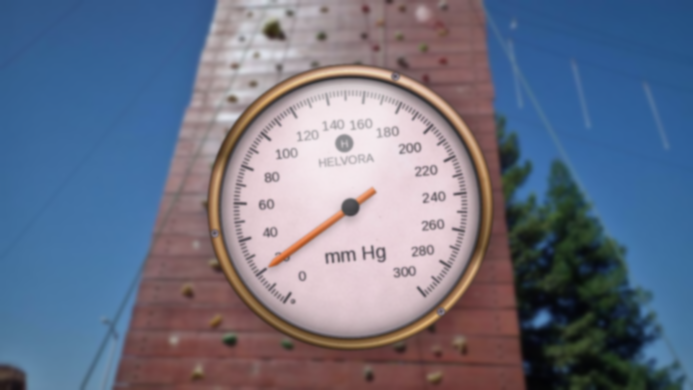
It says 20 mmHg
